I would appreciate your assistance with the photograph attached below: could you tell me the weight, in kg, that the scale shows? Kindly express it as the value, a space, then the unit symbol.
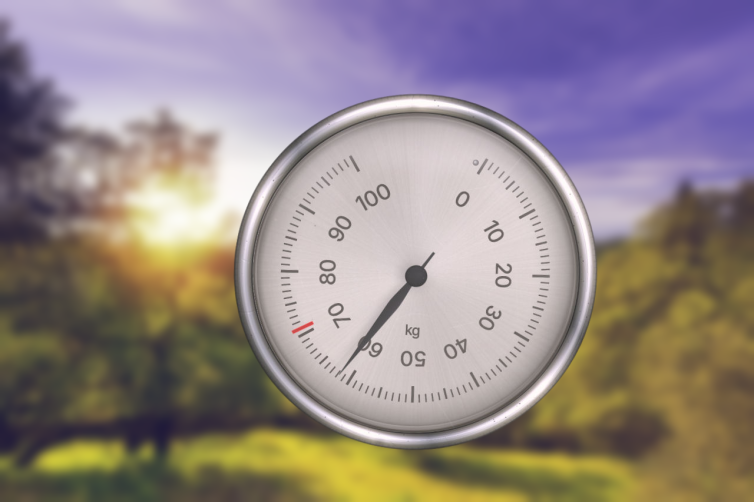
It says 62 kg
